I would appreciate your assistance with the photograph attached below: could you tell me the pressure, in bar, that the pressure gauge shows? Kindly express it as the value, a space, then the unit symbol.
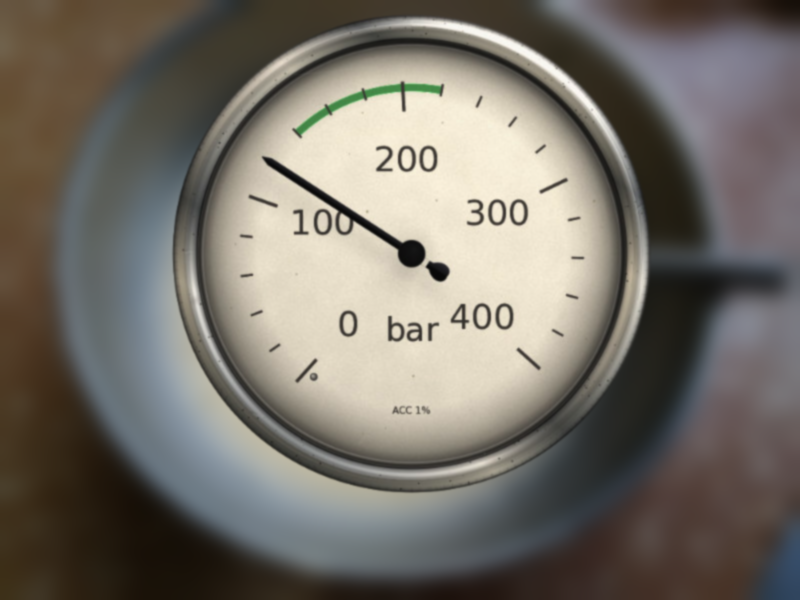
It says 120 bar
